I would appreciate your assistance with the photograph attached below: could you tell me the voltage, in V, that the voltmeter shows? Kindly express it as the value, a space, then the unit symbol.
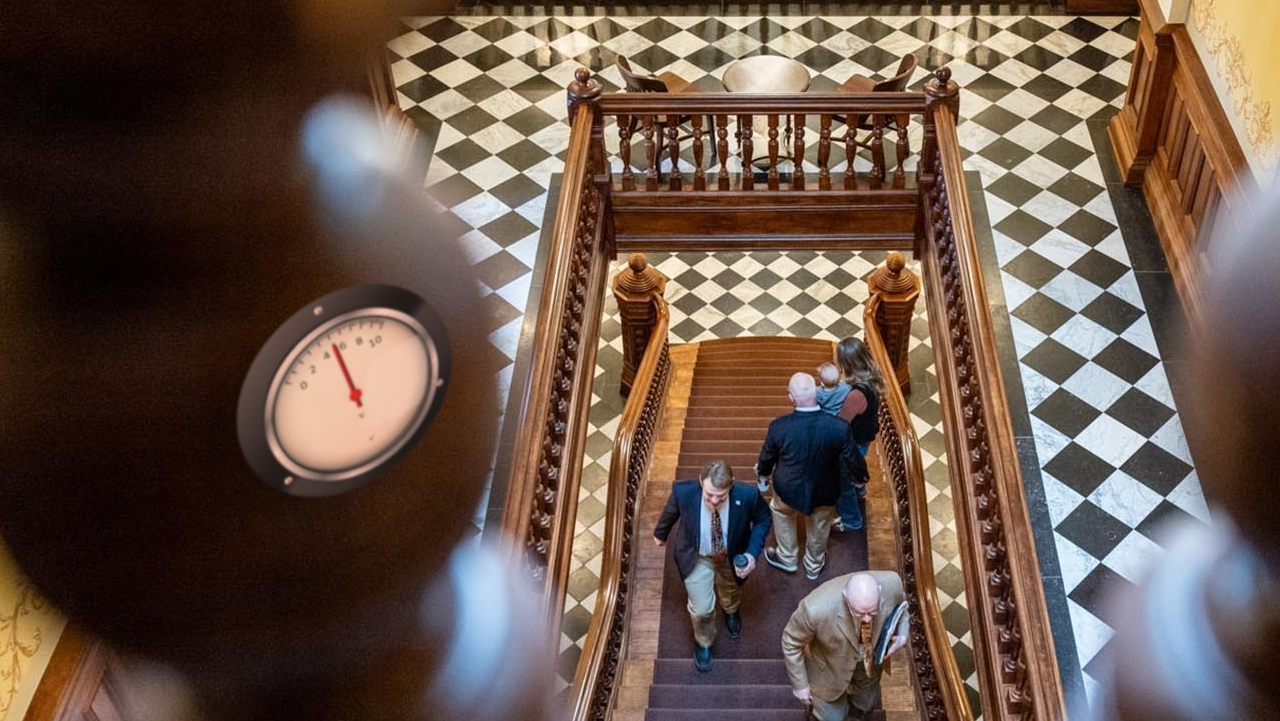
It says 5 V
